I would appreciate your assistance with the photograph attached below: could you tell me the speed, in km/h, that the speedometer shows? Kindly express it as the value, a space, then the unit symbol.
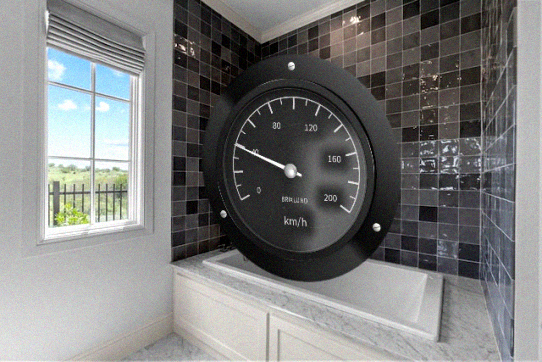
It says 40 km/h
